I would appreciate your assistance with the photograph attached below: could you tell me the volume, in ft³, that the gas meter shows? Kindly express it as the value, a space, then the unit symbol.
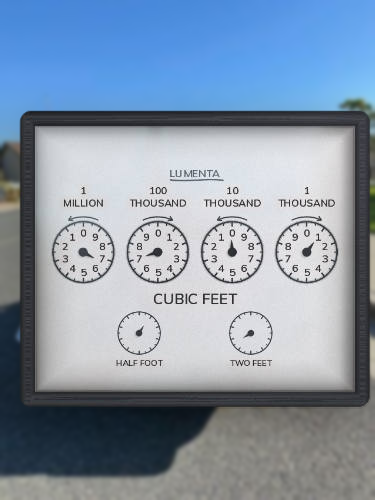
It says 670100 ft³
